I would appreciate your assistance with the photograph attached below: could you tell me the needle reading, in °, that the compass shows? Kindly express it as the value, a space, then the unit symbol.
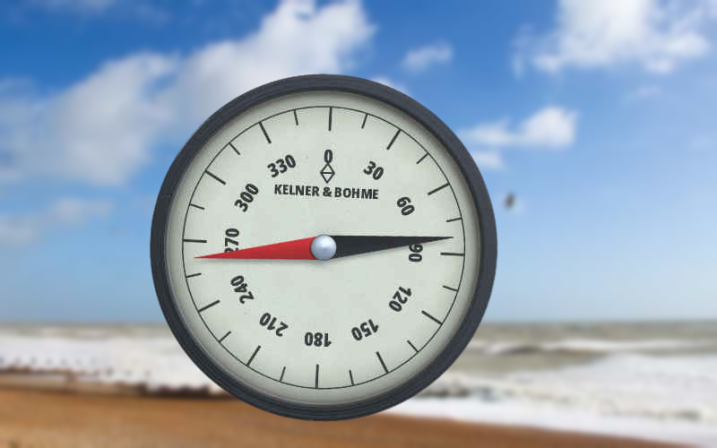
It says 262.5 °
